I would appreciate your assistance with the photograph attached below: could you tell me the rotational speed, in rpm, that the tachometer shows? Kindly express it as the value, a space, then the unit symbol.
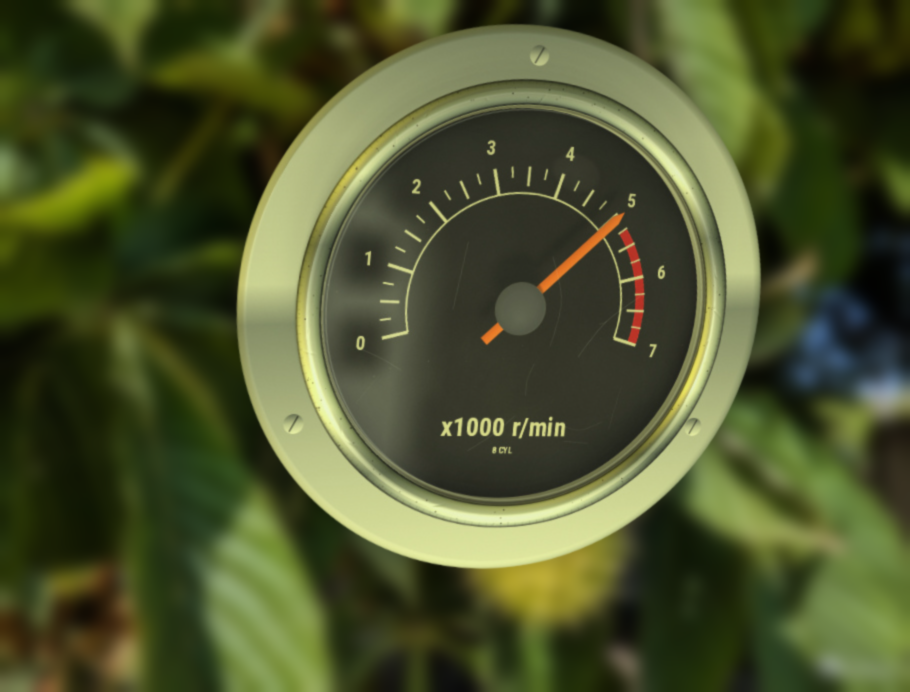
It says 5000 rpm
